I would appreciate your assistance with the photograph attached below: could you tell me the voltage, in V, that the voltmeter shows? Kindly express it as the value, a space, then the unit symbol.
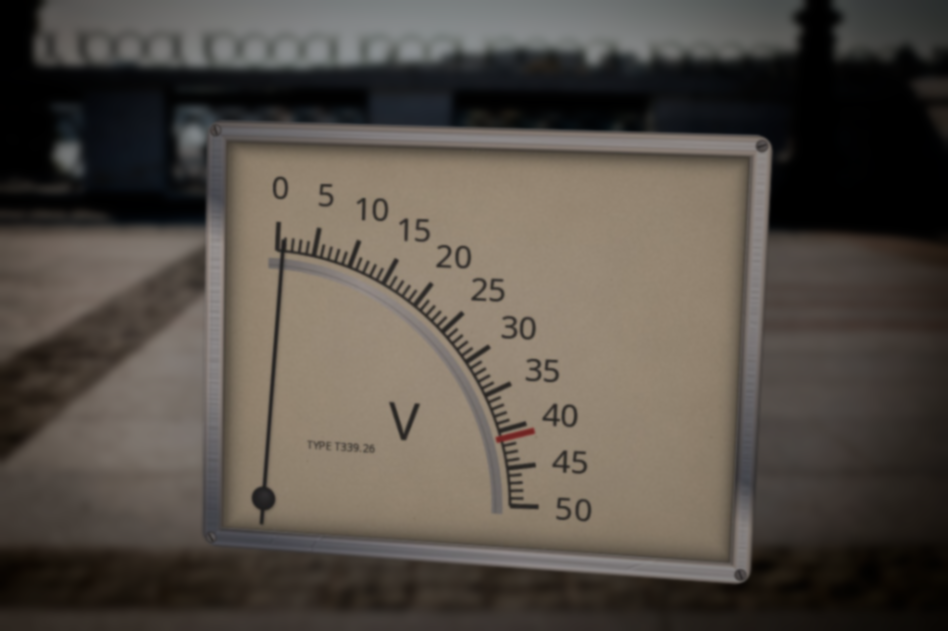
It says 1 V
